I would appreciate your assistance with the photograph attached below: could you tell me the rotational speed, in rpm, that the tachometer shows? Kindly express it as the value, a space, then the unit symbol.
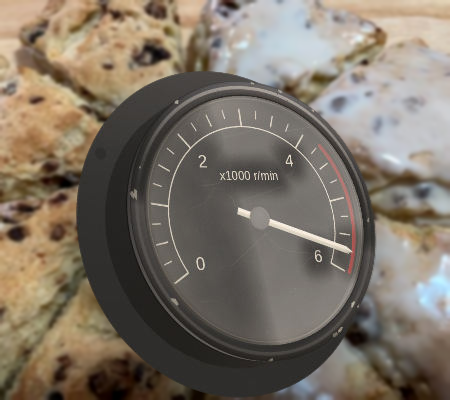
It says 5750 rpm
